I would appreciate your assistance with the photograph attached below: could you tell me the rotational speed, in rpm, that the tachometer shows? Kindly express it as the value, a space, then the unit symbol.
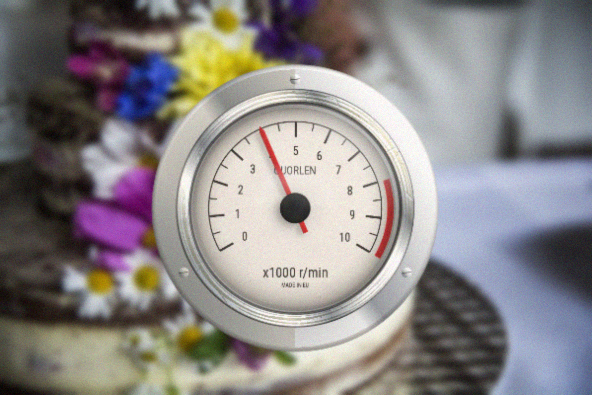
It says 4000 rpm
